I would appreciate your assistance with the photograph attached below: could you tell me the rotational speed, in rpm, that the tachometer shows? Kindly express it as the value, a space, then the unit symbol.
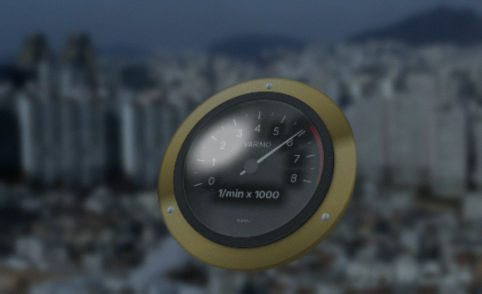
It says 6000 rpm
